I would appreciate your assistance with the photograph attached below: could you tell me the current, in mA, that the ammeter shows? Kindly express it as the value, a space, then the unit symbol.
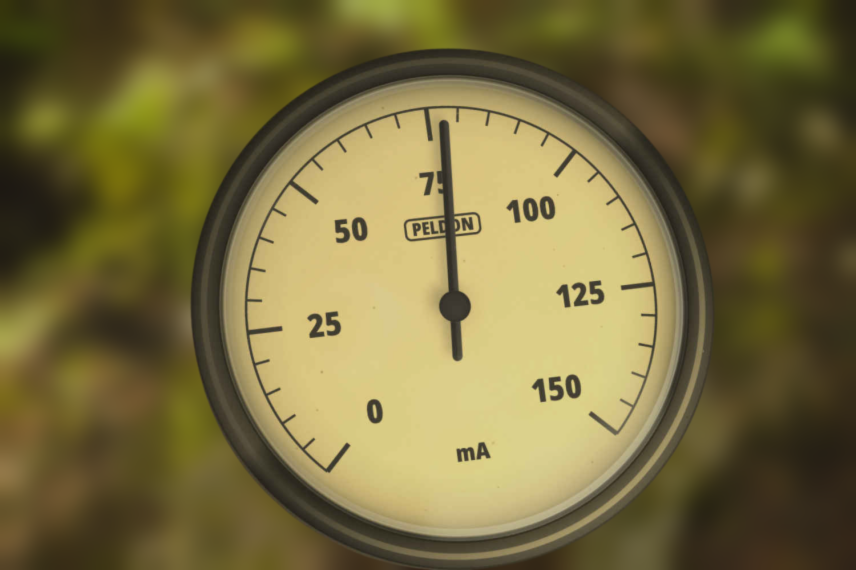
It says 77.5 mA
